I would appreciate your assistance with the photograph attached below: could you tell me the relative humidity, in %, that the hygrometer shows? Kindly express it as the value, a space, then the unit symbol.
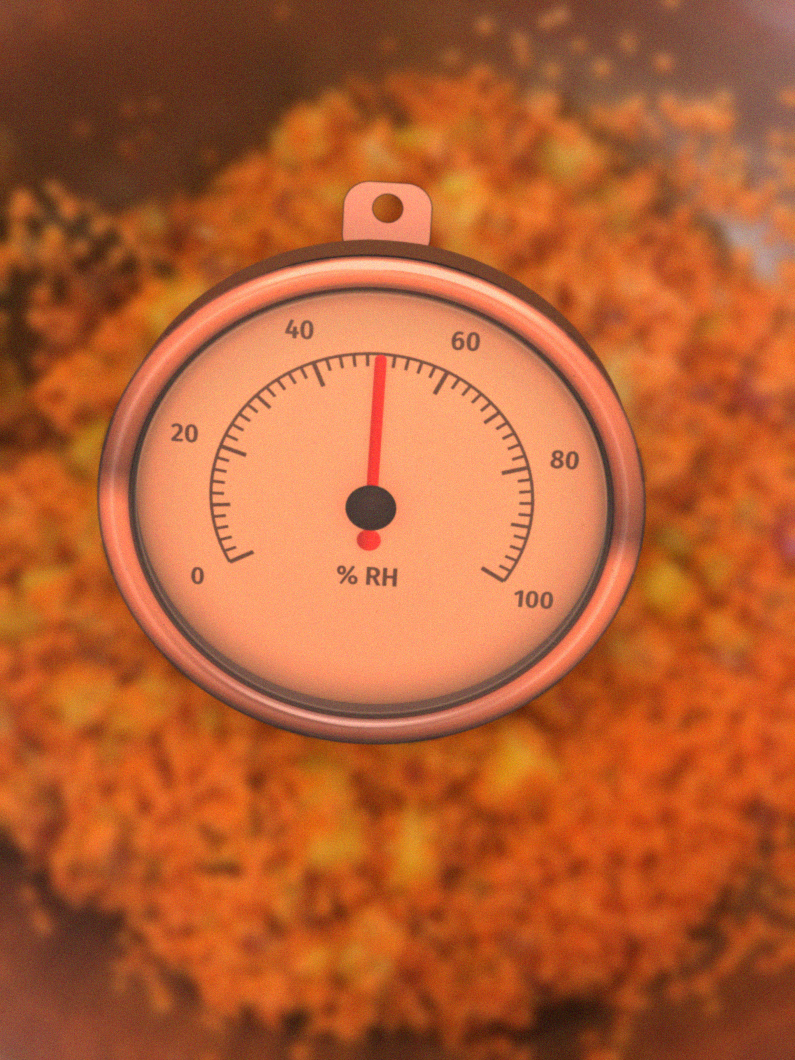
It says 50 %
